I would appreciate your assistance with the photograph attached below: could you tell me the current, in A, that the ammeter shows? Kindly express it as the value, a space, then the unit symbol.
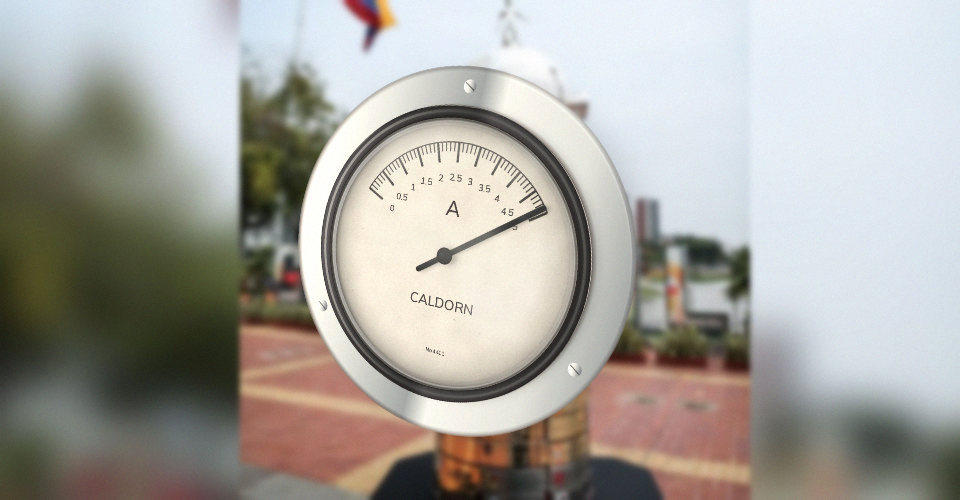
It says 4.9 A
